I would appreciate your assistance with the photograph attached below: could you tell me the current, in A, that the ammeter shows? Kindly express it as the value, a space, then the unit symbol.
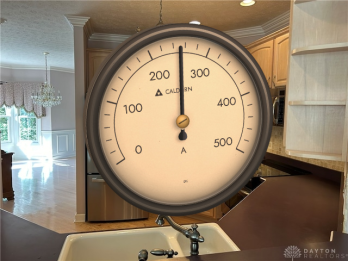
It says 250 A
